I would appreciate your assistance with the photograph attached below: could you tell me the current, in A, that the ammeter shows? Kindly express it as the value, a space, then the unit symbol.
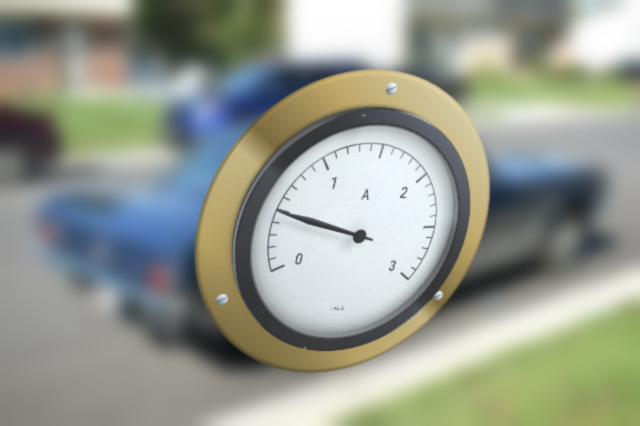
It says 0.5 A
